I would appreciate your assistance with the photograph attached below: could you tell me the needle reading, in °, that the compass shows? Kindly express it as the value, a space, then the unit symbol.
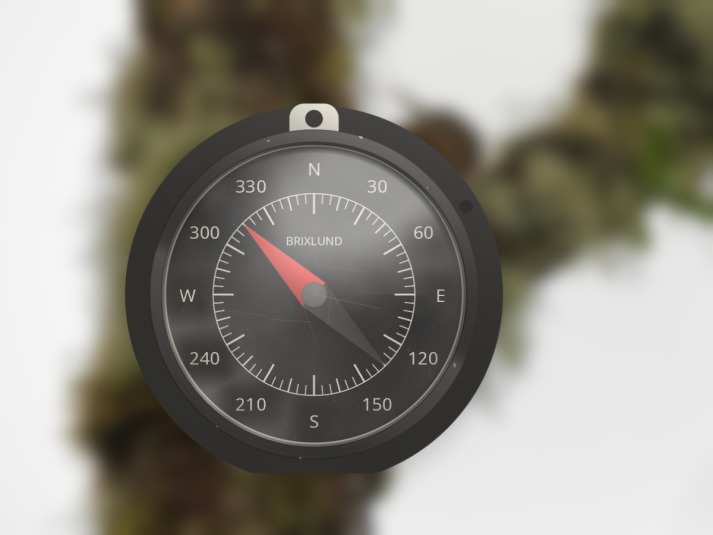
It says 315 °
